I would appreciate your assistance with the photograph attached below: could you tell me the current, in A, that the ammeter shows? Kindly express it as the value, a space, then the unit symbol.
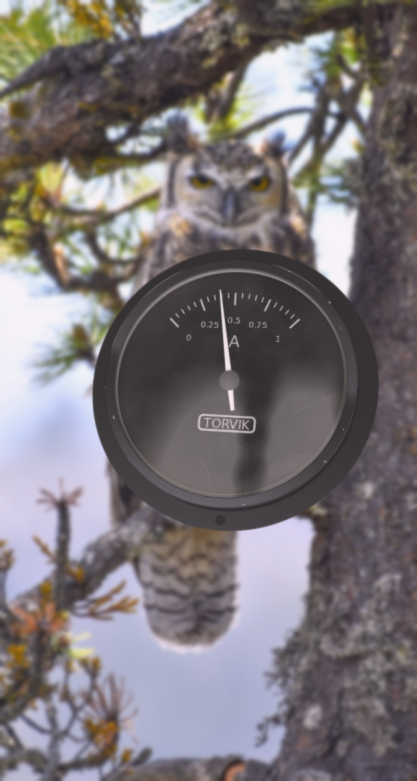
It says 0.4 A
